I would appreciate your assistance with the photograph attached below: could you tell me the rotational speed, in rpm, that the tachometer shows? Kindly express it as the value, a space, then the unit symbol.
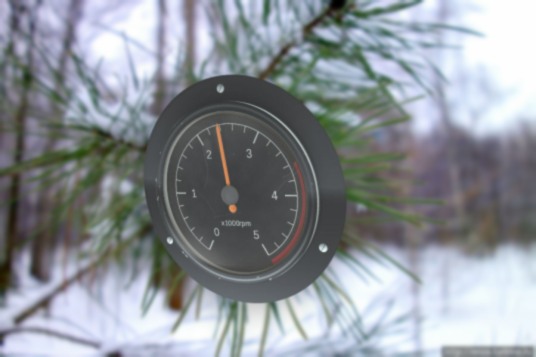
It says 2400 rpm
